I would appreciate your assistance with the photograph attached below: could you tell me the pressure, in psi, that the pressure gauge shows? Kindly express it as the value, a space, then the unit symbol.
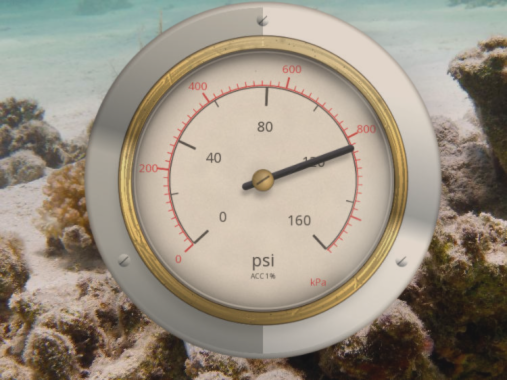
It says 120 psi
